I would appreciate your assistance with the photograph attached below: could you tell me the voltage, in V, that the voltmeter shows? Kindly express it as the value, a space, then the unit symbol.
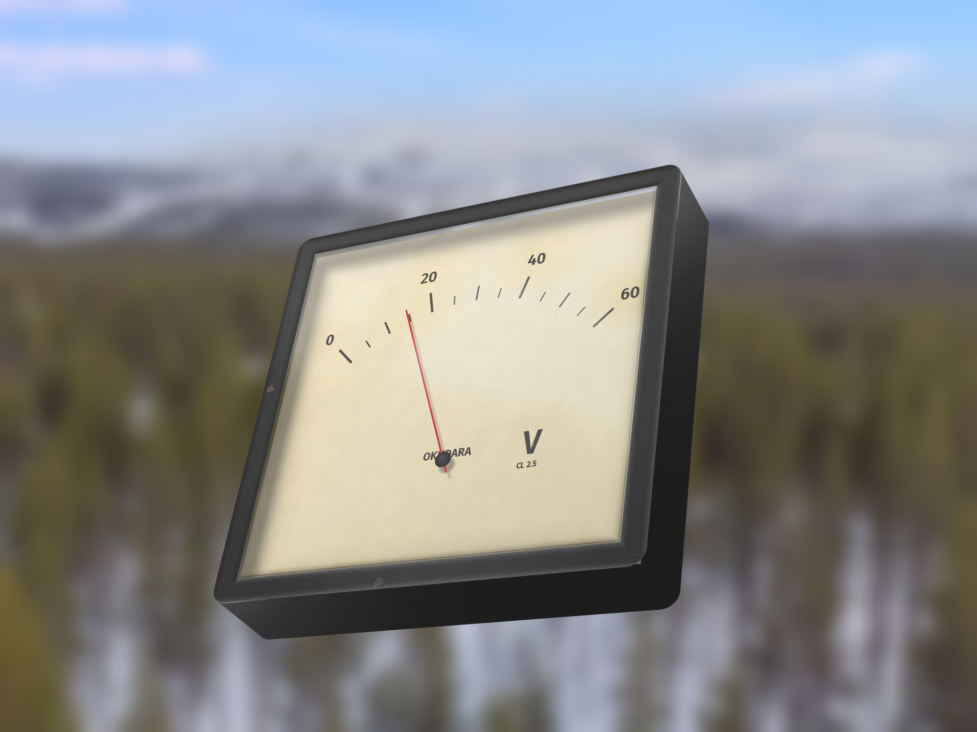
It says 15 V
